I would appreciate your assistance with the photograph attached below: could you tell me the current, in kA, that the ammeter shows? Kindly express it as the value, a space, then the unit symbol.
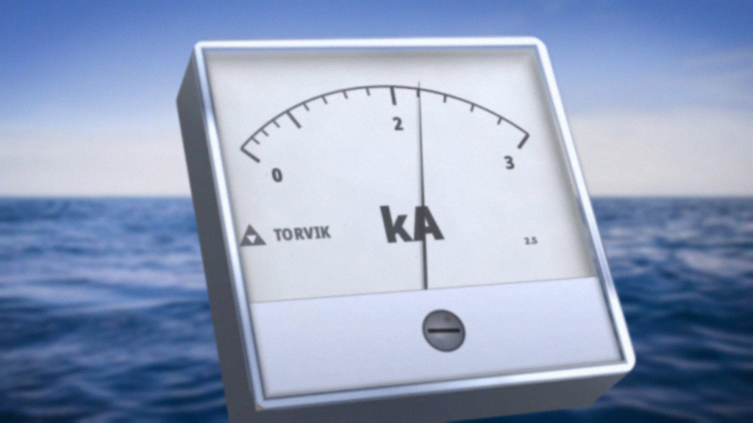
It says 2.2 kA
